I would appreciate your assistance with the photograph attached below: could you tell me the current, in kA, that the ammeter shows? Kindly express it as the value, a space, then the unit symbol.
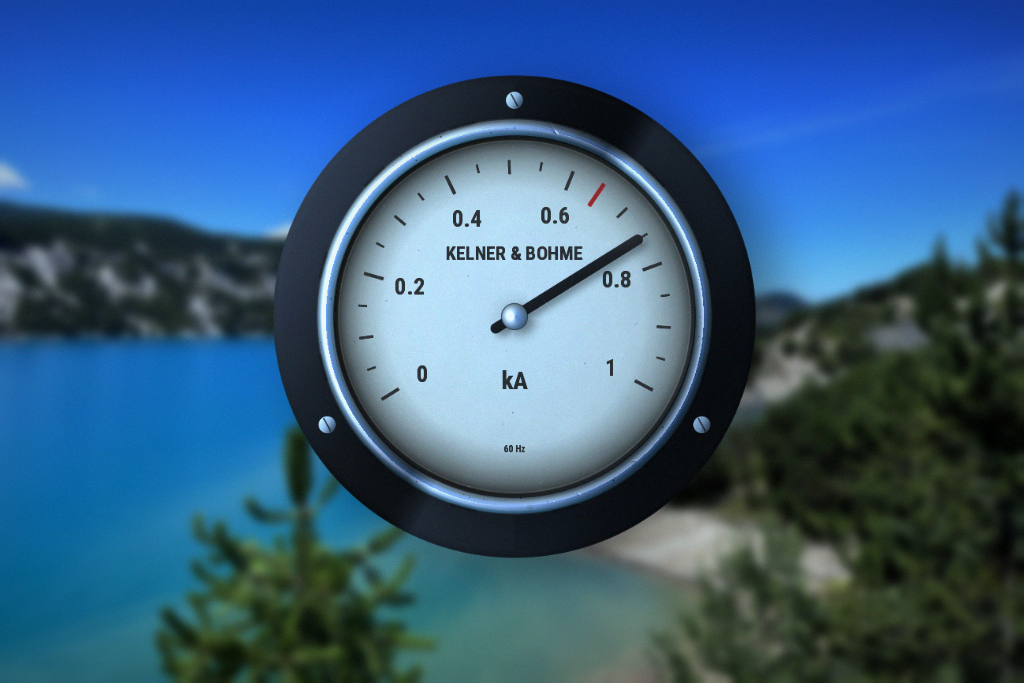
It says 0.75 kA
